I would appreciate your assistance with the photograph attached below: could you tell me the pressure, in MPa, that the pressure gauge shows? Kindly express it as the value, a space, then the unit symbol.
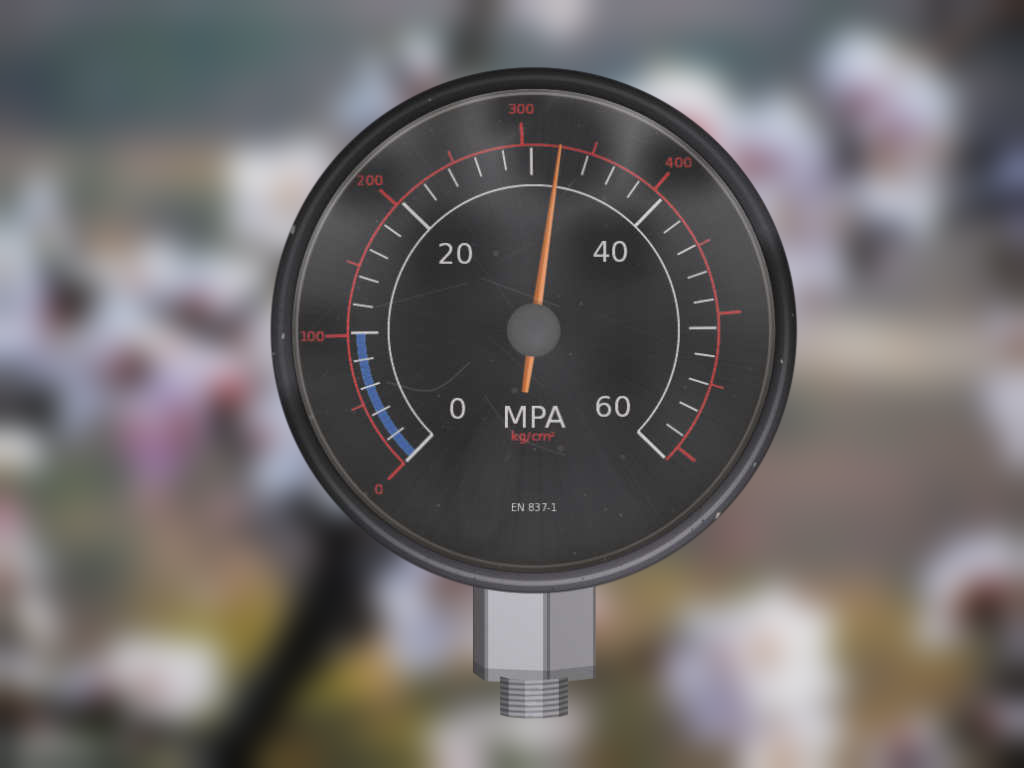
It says 32 MPa
